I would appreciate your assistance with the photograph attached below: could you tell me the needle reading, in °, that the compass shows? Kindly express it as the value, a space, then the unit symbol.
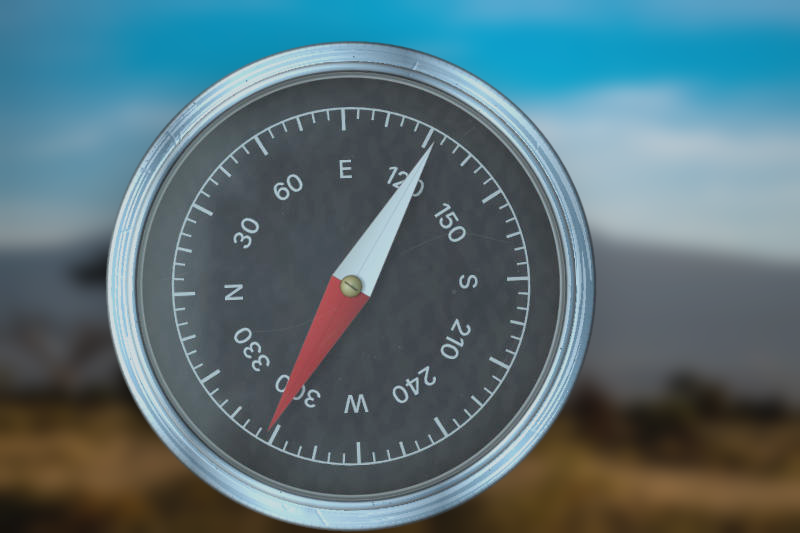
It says 302.5 °
